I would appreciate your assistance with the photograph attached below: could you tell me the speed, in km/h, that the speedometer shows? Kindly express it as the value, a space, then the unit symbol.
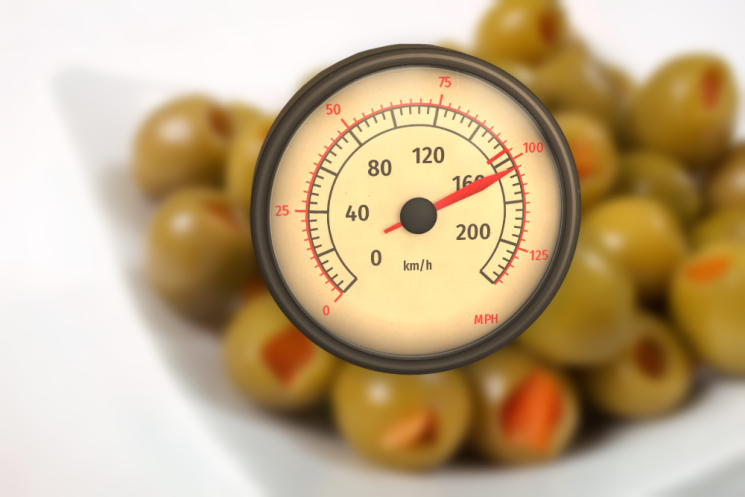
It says 164 km/h
